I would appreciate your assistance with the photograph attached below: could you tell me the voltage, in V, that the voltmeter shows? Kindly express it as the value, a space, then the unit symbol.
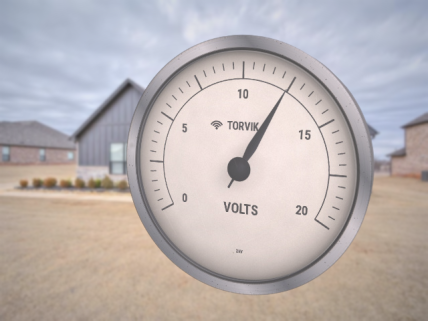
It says 12.5 V
